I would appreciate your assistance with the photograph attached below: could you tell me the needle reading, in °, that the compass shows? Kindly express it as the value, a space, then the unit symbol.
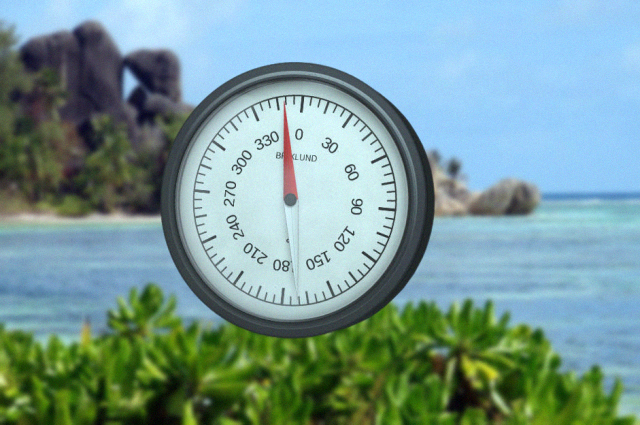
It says 350 °
